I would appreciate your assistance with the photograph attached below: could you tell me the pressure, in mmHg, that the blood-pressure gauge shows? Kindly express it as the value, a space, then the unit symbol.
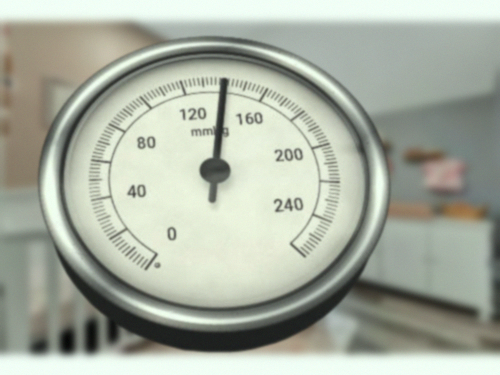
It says 140 mmHg
